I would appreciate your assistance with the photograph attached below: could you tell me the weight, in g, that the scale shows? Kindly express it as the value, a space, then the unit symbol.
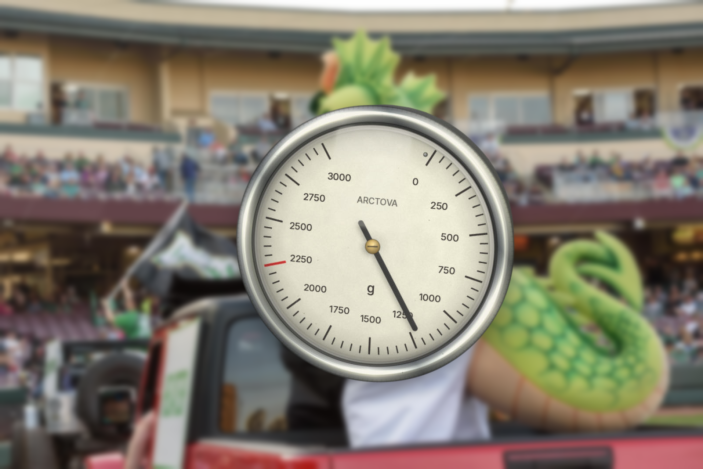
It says 1200 g
